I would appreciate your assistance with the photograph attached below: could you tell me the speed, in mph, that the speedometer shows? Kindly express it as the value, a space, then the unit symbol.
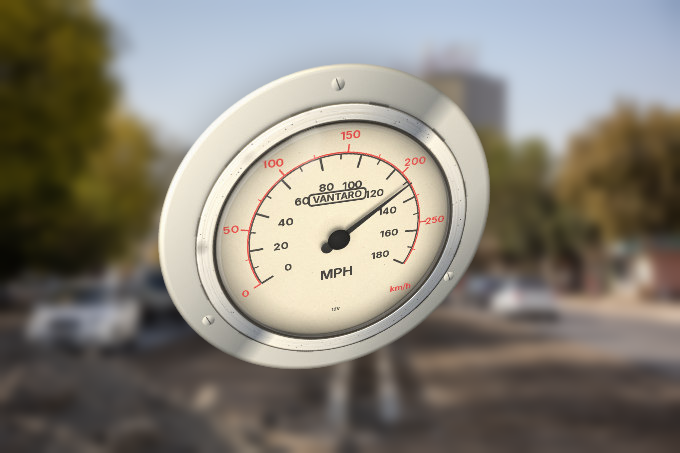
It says 130 mph
